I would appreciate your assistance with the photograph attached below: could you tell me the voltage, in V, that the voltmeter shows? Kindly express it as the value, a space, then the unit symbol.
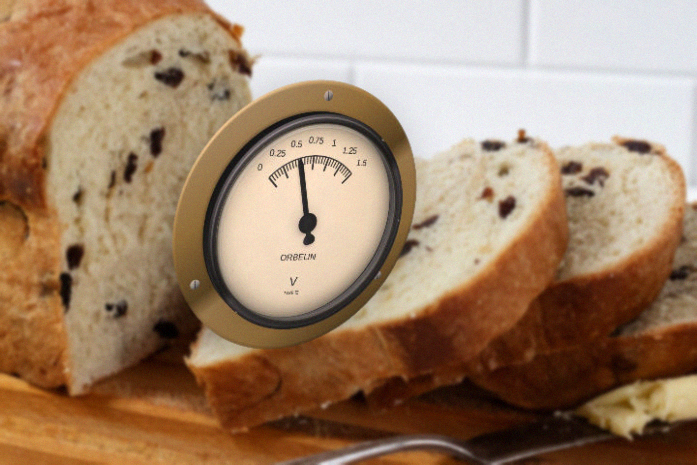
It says 0.5 V
